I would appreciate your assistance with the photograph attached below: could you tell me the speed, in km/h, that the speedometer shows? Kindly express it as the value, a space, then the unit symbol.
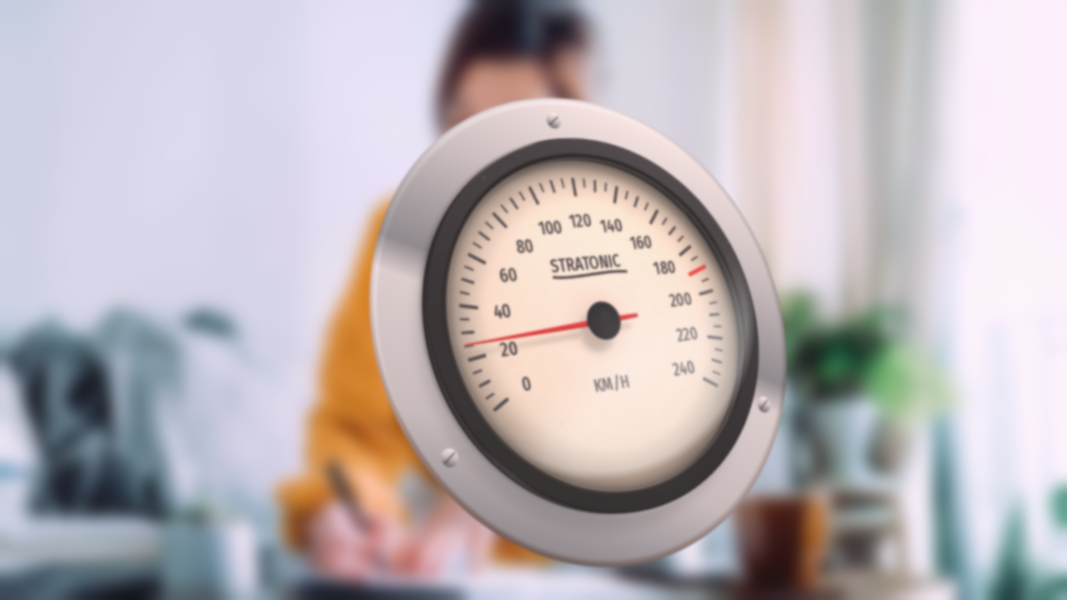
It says 25 km/h
